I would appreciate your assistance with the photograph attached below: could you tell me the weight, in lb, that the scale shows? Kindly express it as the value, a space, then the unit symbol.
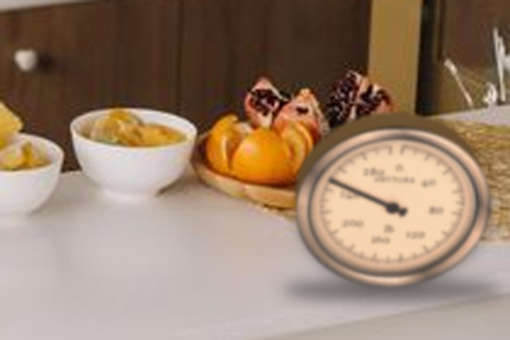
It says 250 lb
